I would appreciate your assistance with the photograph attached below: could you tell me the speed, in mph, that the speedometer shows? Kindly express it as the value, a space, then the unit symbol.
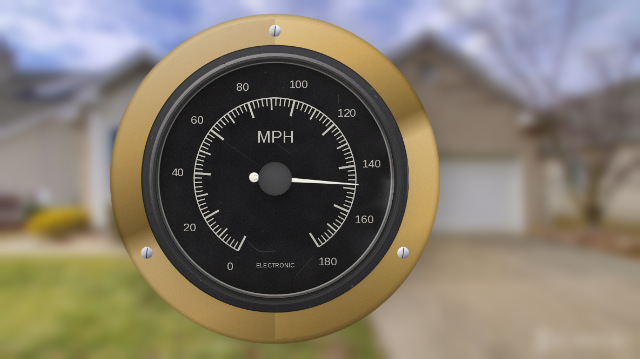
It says 148 mph
